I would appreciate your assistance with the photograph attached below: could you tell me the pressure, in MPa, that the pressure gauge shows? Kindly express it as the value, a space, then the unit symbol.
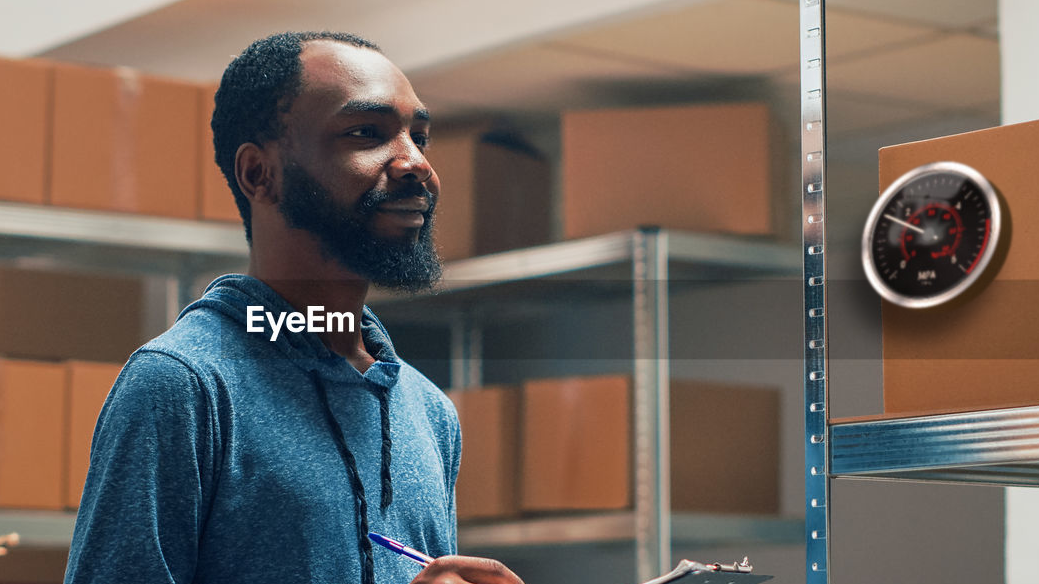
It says 1.6 MPa
